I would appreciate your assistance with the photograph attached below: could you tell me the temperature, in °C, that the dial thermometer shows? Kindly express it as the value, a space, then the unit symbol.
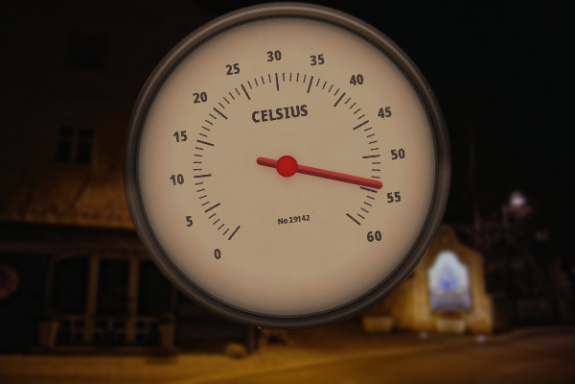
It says 54 °C
